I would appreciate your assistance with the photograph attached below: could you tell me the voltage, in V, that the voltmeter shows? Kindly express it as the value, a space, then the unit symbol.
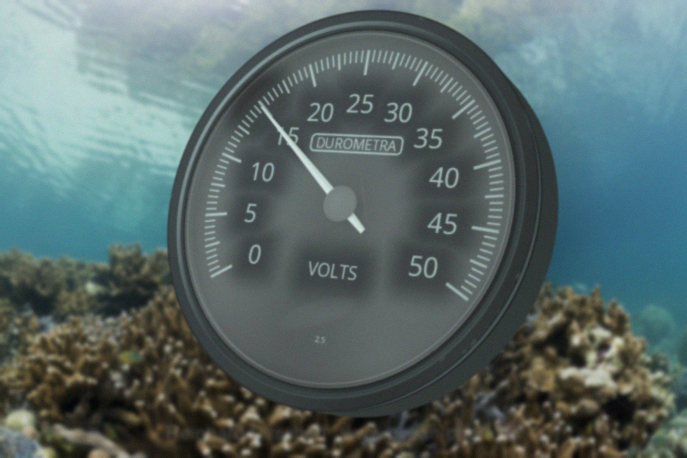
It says 15 V
